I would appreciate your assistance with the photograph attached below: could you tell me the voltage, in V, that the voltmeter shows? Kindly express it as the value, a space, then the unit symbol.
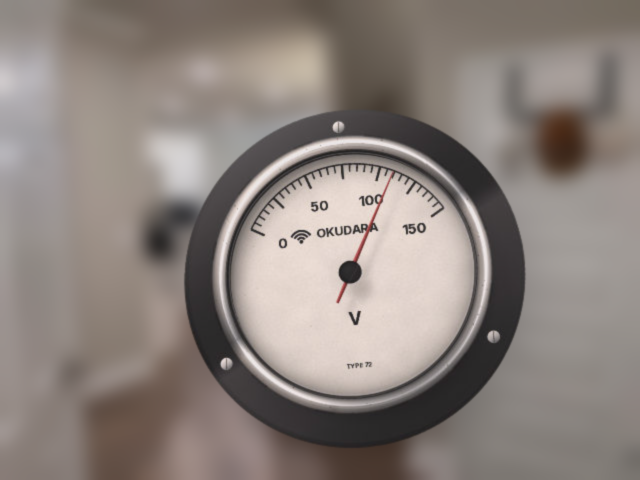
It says 110 V
